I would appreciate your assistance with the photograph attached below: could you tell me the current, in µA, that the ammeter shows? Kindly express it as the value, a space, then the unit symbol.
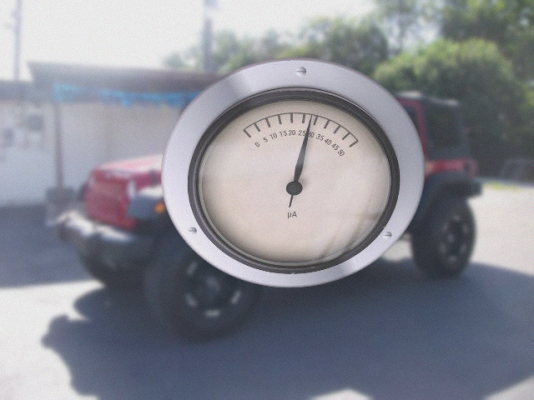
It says 27.5 µA
